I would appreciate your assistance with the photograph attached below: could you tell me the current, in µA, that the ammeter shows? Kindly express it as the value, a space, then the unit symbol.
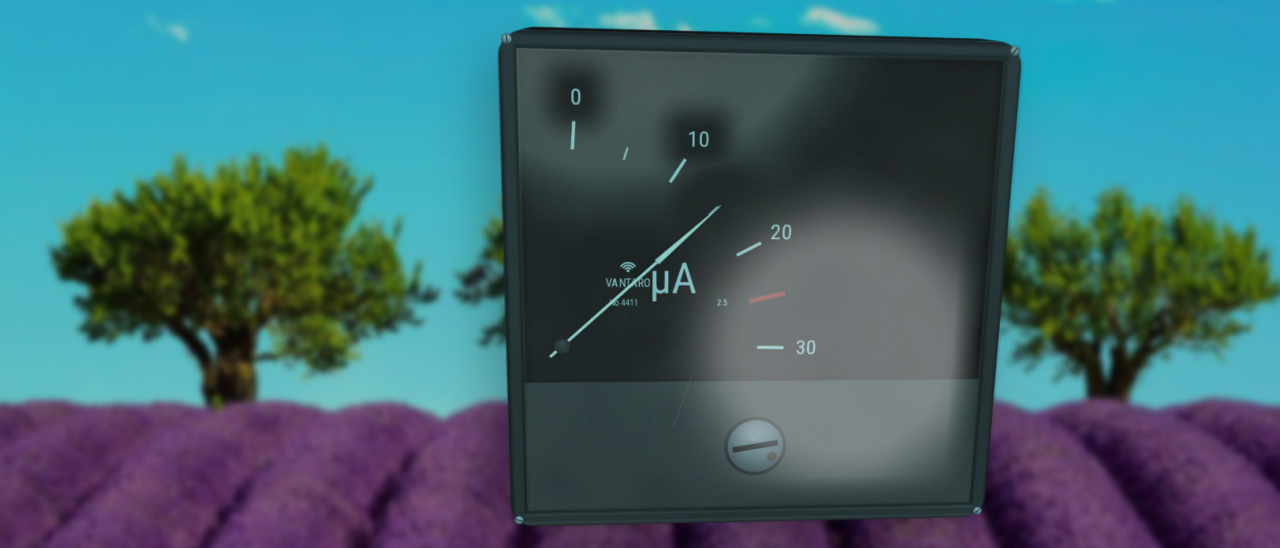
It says 15 µA
